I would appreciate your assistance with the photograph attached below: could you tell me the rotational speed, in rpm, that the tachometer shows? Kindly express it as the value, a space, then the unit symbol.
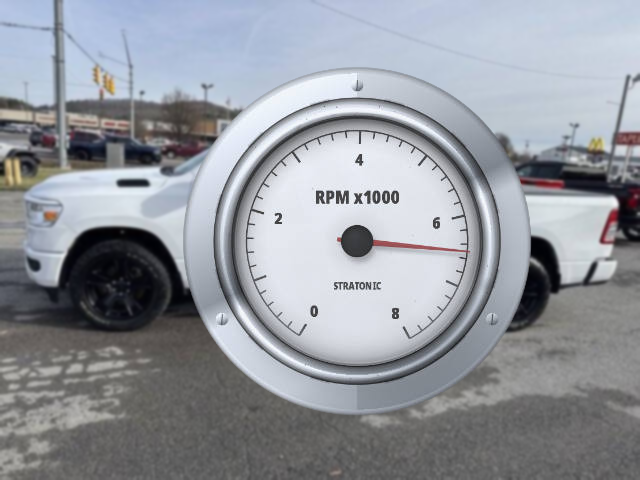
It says 6500 rpm
